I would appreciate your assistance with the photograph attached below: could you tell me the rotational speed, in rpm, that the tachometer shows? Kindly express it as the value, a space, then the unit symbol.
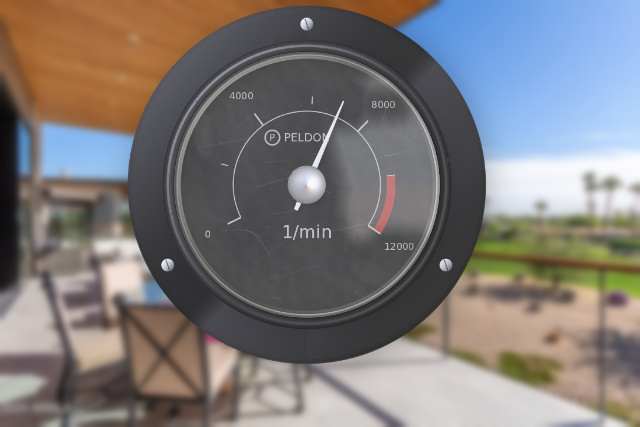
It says 7000 rpm
